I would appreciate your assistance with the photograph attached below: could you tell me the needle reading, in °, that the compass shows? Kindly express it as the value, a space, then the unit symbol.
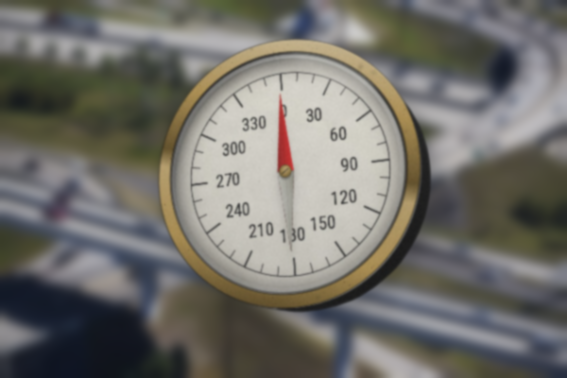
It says 0 °
